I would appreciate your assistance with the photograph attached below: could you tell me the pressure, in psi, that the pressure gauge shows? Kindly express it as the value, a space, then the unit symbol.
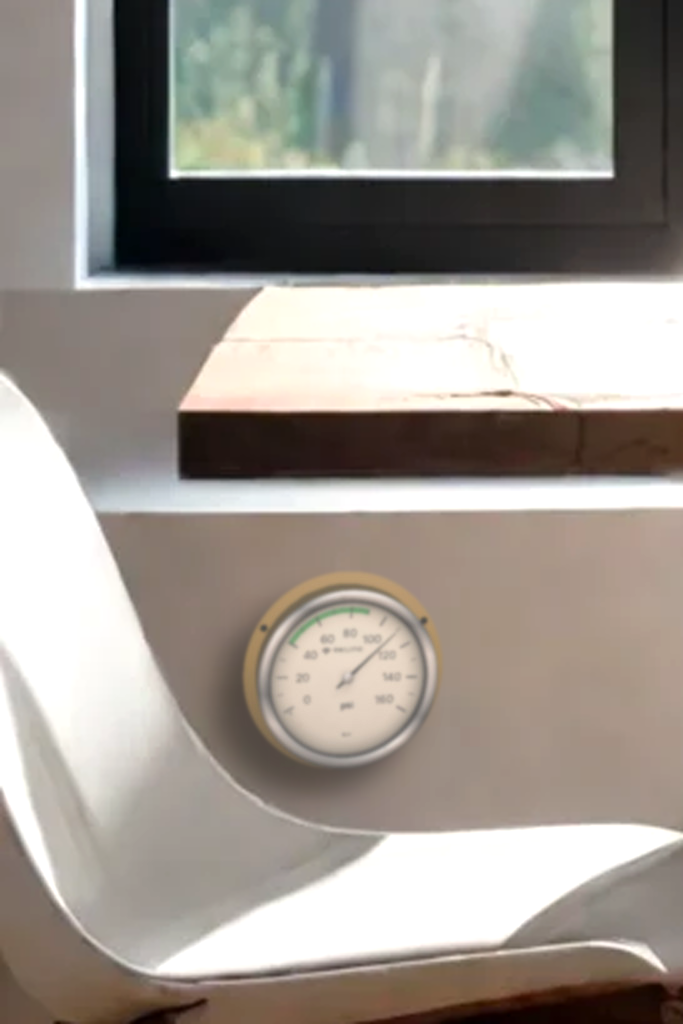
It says 110 psi
